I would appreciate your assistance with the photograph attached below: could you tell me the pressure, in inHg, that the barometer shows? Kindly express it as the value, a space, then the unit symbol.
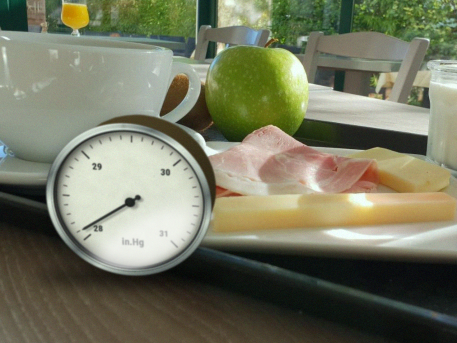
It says 28.1 inHg
